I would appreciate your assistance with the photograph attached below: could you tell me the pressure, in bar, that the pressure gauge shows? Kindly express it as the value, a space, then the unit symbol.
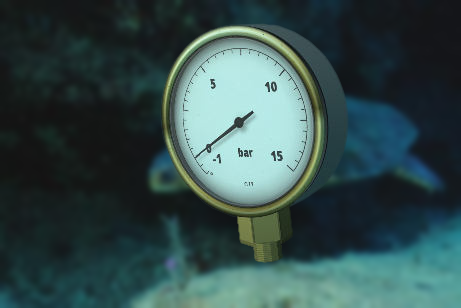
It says 0 bar
